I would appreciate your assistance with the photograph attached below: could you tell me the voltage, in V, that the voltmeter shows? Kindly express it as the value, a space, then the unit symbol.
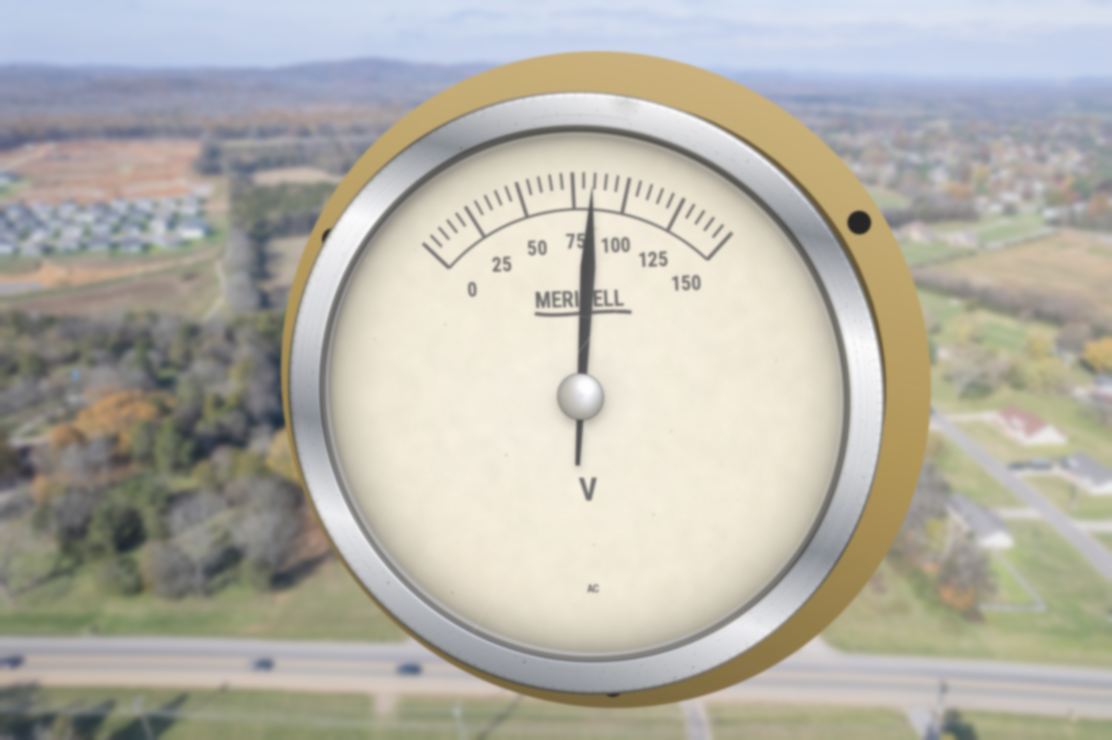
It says 85 V
